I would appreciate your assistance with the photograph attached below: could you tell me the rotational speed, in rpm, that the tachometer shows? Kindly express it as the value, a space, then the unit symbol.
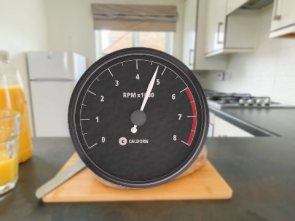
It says 4750 rpm
